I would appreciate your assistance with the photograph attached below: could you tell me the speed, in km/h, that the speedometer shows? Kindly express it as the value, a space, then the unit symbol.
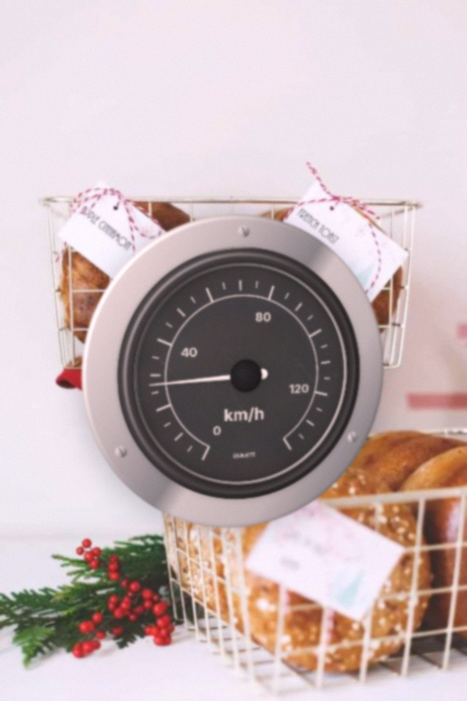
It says 27.5 km/h
